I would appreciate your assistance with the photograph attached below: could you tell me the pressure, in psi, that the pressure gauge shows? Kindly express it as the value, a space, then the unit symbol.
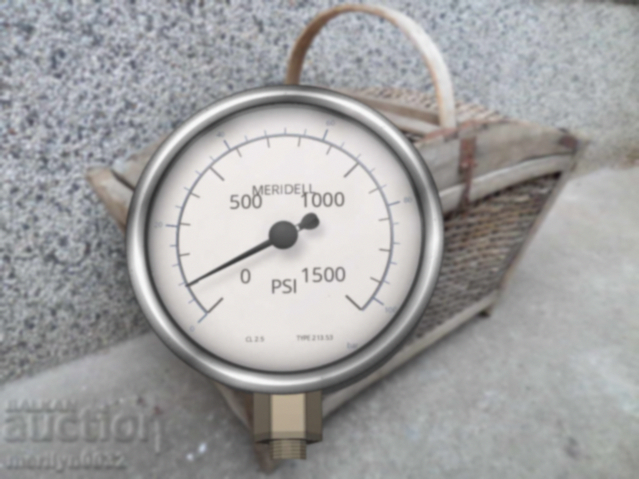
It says 100 psi
